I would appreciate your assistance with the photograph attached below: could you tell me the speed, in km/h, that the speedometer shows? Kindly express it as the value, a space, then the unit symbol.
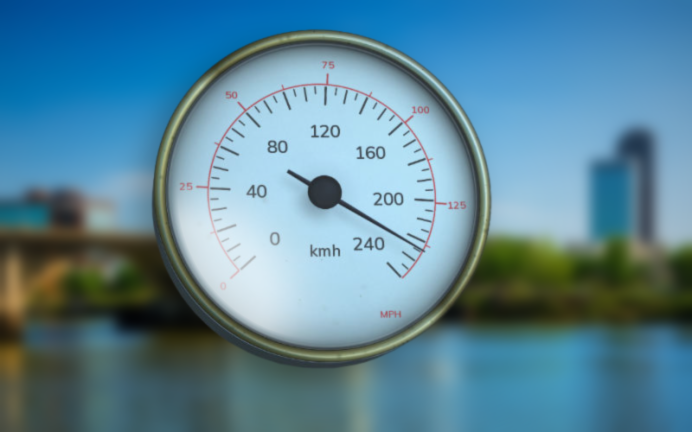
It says 225 km/h
